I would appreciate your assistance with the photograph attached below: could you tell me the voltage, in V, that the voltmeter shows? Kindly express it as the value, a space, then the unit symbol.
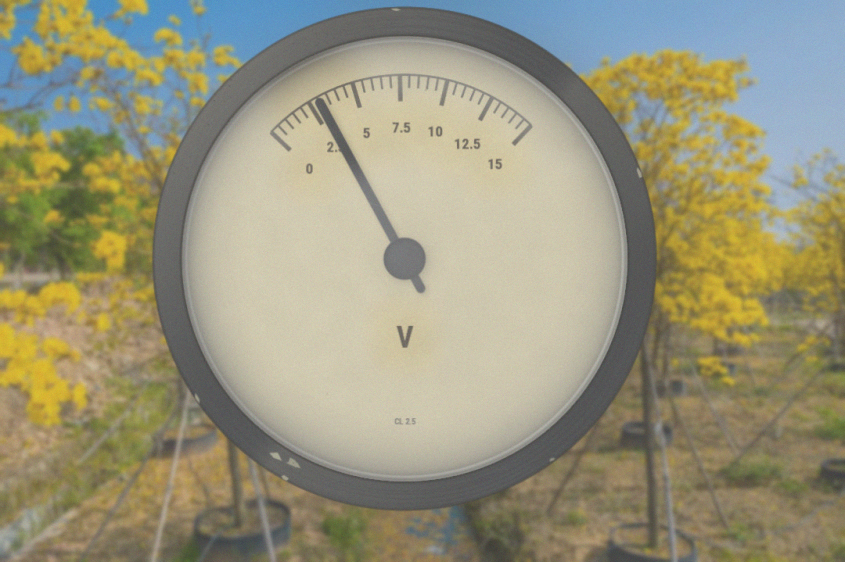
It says 3 V
